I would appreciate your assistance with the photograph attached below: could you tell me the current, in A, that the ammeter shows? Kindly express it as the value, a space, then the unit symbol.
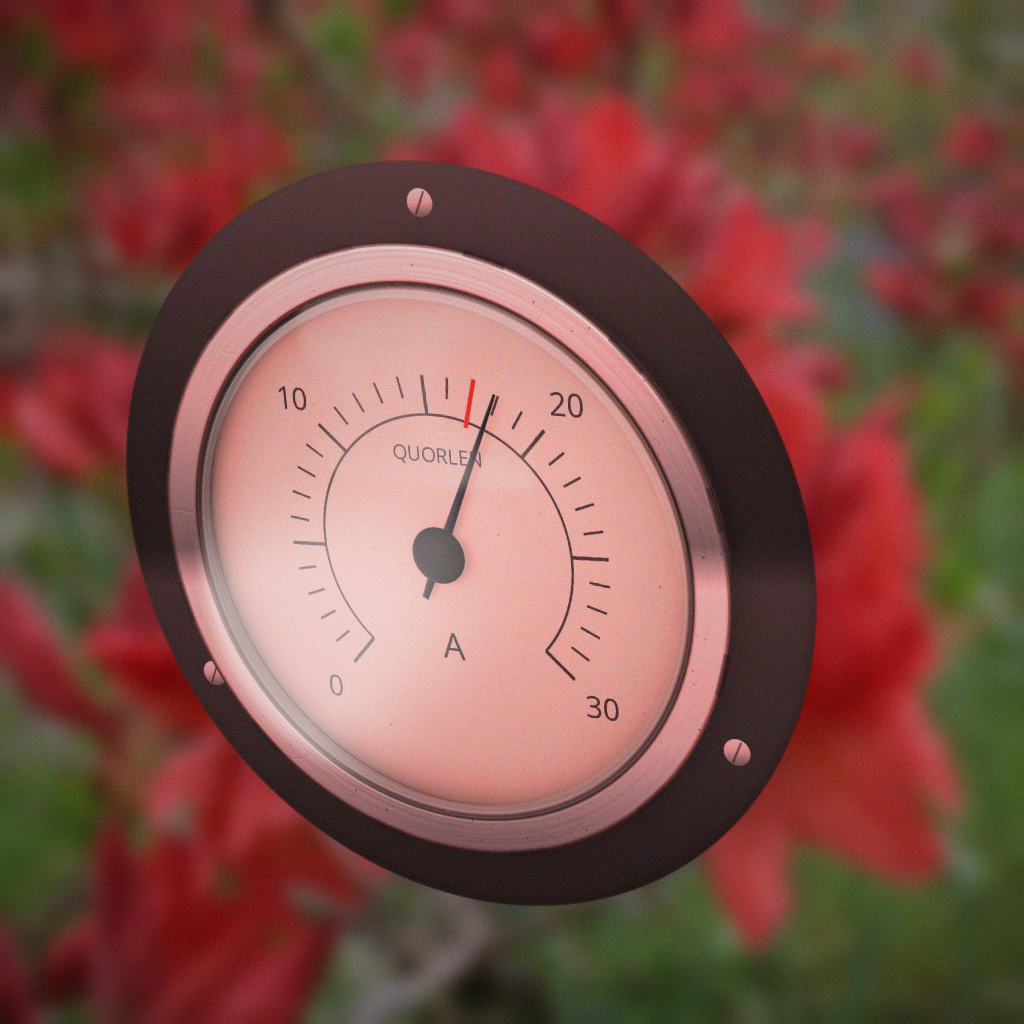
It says 18 A
